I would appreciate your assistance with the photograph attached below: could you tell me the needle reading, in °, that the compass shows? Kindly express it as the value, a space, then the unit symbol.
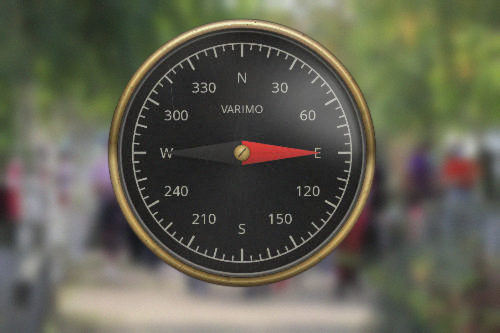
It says 90 °
